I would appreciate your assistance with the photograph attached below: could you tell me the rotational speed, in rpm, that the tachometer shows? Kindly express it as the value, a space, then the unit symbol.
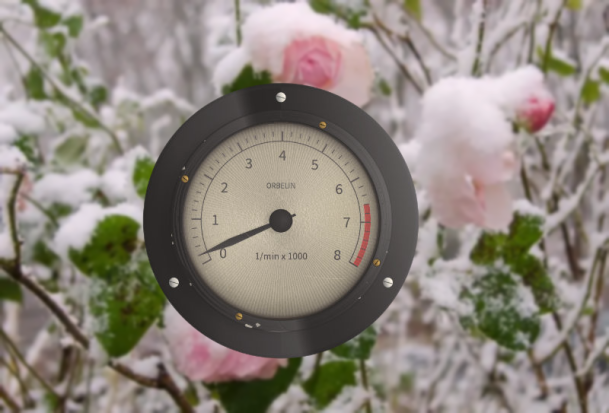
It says 200 rpm
